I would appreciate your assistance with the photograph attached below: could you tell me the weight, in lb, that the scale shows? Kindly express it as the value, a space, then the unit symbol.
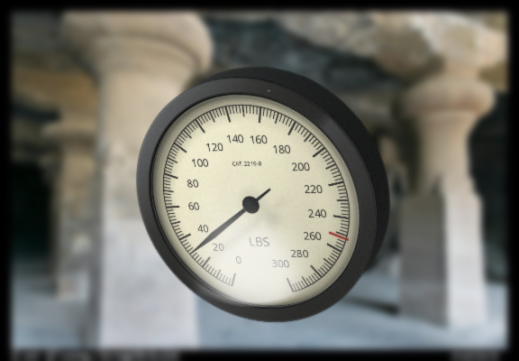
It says 30 lb
